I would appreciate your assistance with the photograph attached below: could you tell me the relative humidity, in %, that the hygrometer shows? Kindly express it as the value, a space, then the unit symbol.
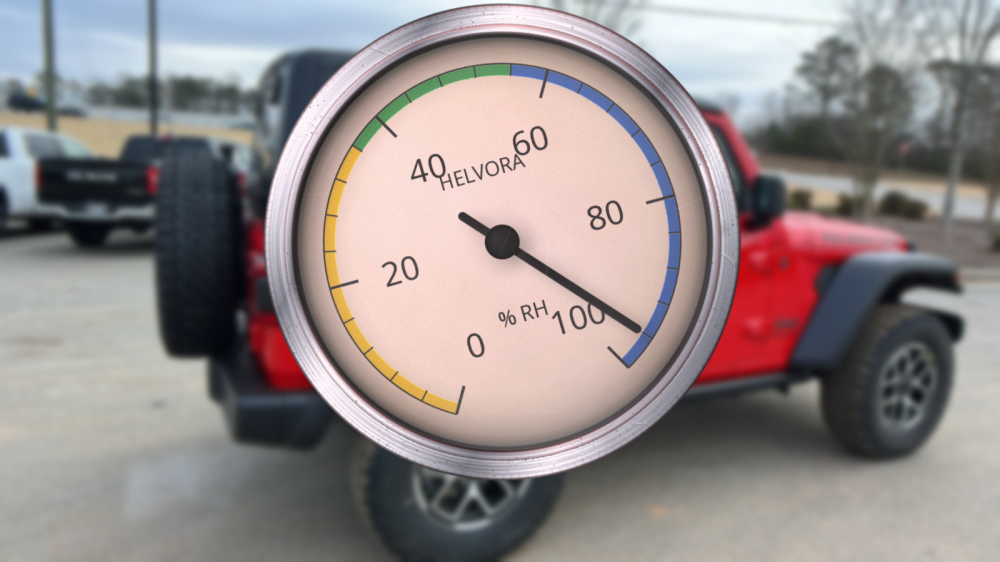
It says 96 %
